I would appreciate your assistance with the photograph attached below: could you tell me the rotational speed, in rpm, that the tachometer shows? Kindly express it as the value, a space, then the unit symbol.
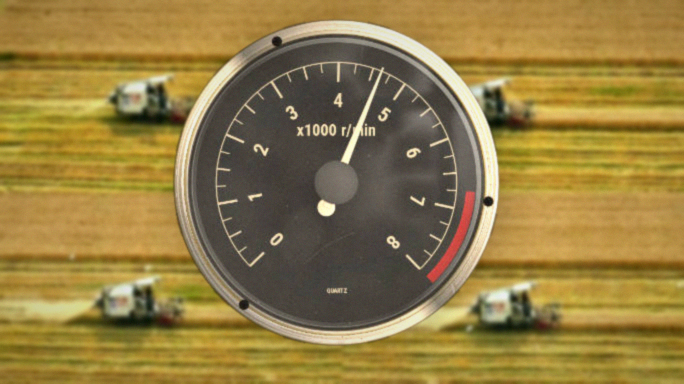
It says 4625 rpm
